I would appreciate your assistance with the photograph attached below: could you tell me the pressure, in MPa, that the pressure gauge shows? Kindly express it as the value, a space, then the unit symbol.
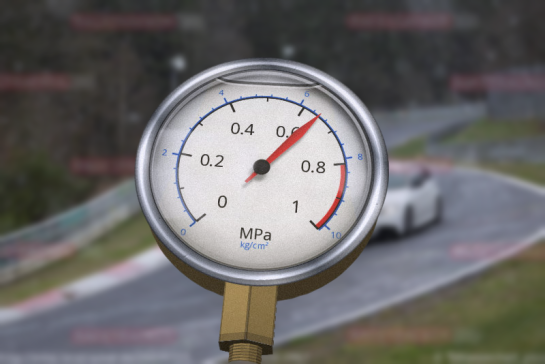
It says 0.65 MPa
